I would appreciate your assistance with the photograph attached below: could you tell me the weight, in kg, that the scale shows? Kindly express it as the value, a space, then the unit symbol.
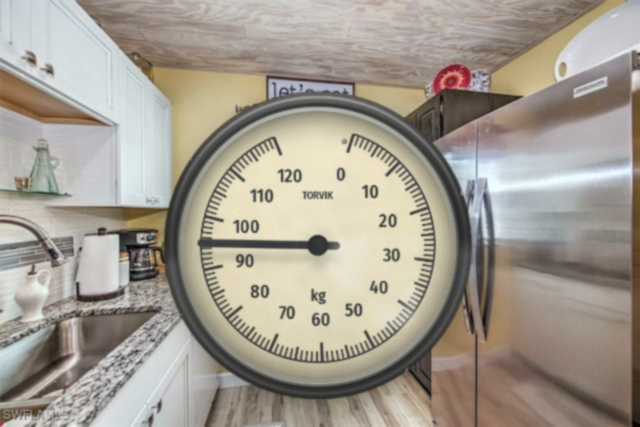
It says 95 kg
